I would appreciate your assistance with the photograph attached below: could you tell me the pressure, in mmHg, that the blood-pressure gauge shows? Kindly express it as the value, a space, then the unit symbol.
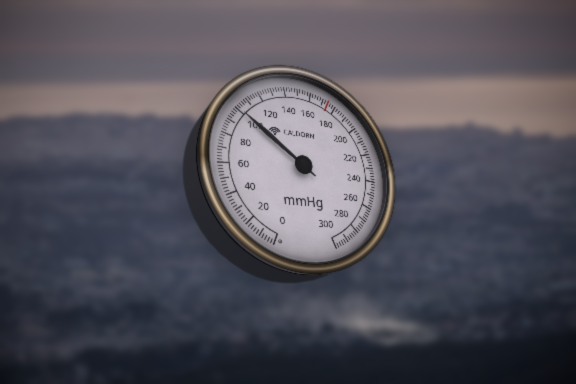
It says 100 mmHg
